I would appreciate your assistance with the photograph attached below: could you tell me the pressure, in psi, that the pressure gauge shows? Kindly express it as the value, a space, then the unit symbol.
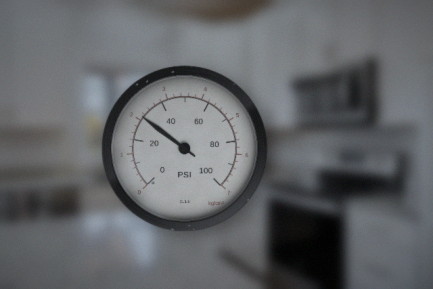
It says 30 psi
